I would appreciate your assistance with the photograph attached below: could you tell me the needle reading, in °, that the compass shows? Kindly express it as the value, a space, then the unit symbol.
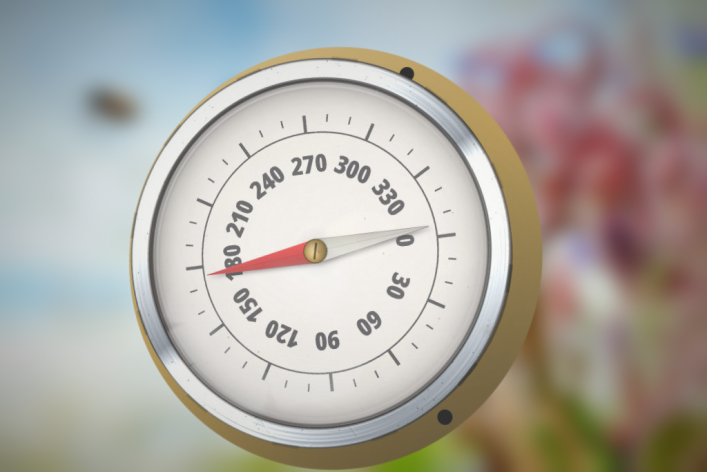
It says 175 °
